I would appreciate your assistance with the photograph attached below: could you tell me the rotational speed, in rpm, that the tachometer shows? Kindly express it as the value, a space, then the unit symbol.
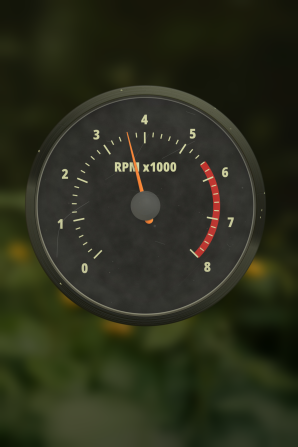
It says 3600 rpm
